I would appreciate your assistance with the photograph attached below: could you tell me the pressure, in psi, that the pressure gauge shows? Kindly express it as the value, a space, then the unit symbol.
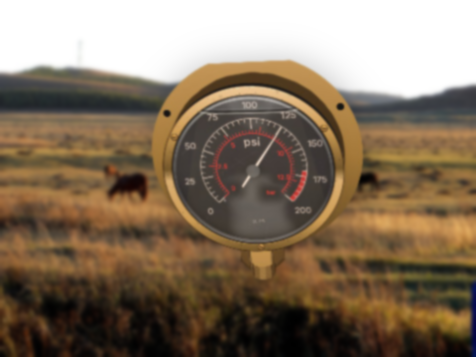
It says 125 psi
